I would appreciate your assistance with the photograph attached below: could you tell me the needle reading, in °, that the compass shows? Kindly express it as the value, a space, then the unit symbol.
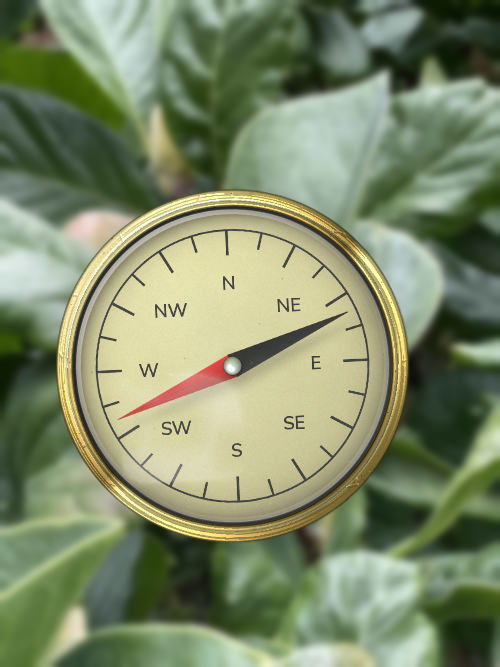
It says 247.5 °
